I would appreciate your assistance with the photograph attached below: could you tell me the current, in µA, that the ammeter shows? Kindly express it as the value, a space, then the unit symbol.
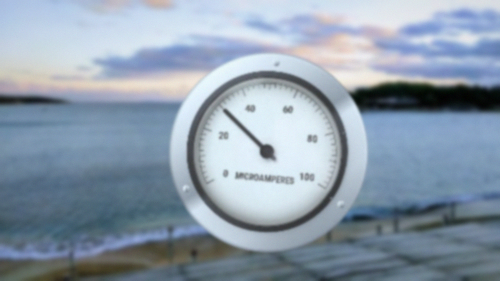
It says 30 µA
